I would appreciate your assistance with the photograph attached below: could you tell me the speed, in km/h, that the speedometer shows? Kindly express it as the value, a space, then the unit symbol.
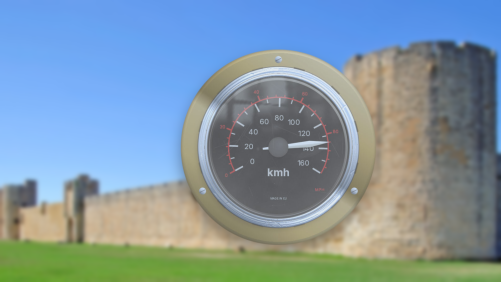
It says 135 km/h
